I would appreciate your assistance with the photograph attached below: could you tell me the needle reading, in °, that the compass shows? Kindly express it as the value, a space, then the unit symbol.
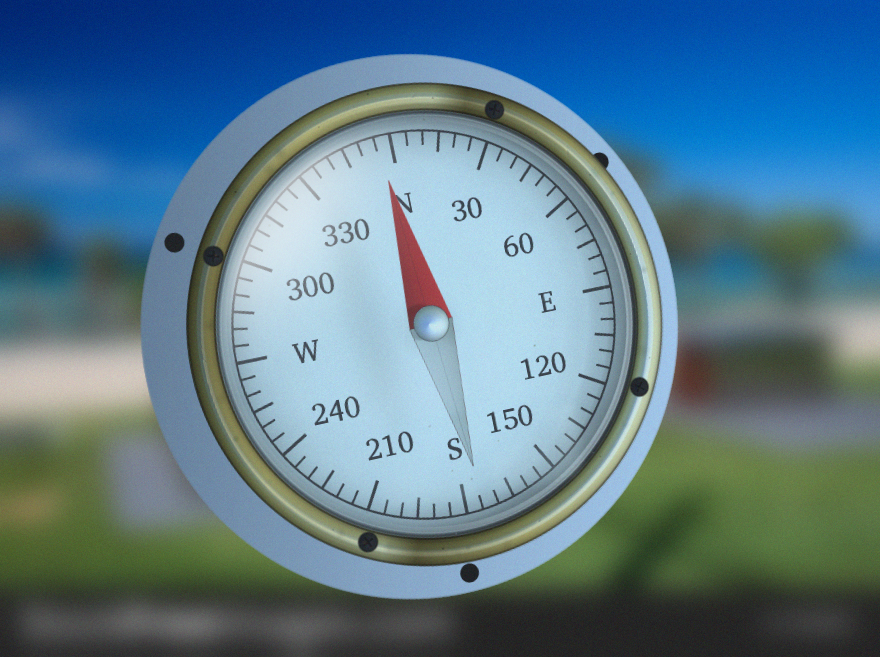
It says 355 °
